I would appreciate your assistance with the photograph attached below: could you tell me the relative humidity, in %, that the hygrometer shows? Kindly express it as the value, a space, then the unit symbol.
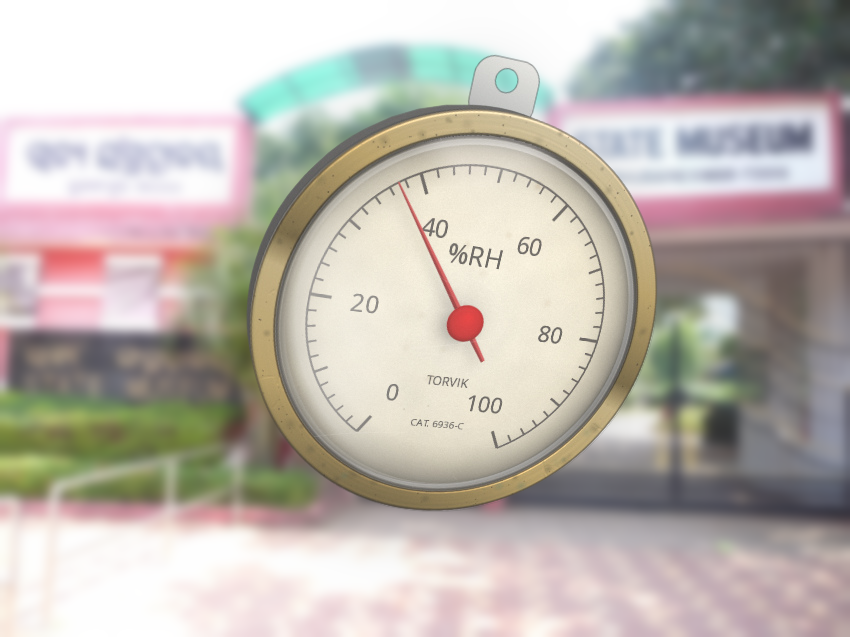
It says 37 %
